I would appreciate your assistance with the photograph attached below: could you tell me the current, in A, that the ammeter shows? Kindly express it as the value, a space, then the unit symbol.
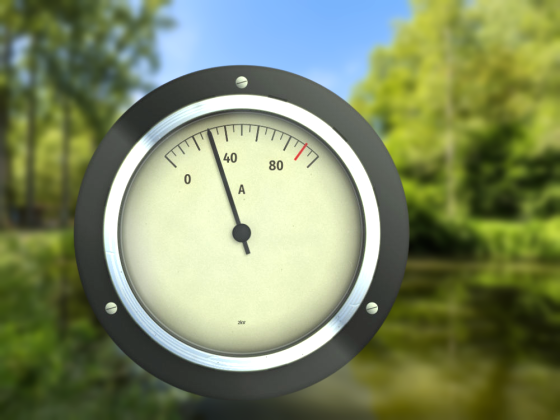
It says 30 A
